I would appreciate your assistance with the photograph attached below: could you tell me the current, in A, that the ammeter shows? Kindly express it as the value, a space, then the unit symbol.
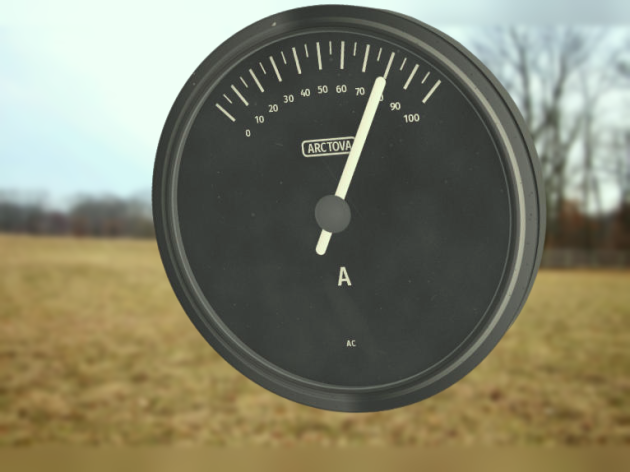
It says 80 A
